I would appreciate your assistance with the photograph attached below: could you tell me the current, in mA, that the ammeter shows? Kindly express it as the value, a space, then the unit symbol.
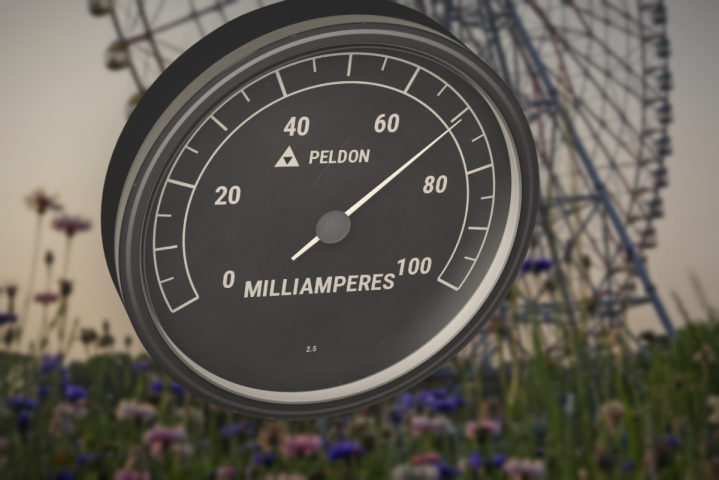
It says 70 mA
